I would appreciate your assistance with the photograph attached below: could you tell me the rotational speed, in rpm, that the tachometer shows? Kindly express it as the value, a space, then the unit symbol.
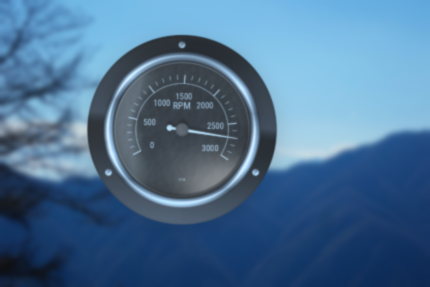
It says 2700 rpm
